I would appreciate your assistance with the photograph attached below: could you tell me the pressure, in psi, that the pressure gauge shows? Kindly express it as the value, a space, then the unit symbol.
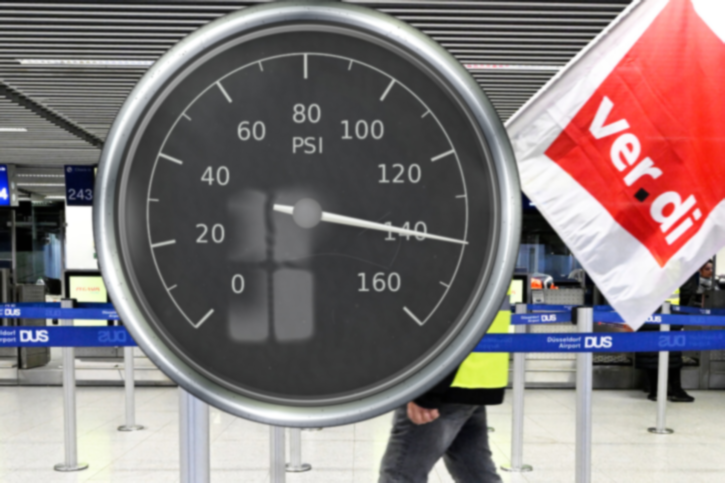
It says 140 psi
